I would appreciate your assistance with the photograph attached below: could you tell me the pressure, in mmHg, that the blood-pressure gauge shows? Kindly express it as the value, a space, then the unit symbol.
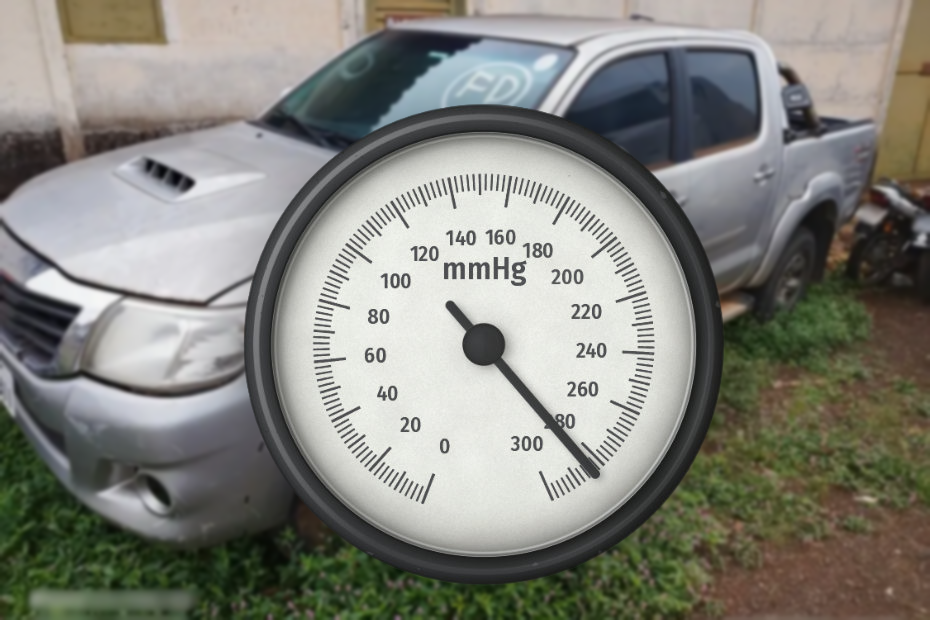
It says 284 mmHg
